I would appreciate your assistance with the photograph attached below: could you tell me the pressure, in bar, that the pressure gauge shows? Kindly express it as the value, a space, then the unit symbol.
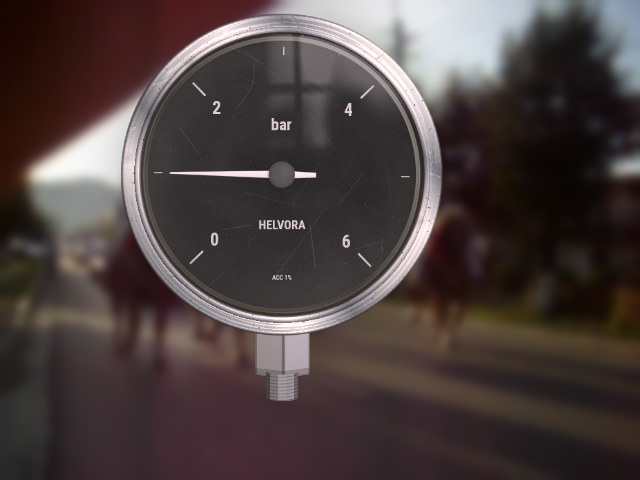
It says 1 bar
